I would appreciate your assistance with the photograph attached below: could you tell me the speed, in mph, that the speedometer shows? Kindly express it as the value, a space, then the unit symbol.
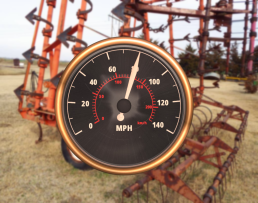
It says 80 mph
